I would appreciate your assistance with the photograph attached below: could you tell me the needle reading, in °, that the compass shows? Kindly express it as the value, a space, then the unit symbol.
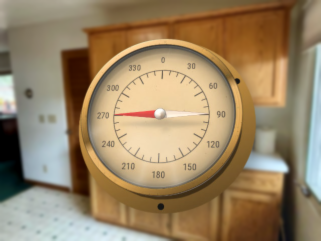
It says 270 °
